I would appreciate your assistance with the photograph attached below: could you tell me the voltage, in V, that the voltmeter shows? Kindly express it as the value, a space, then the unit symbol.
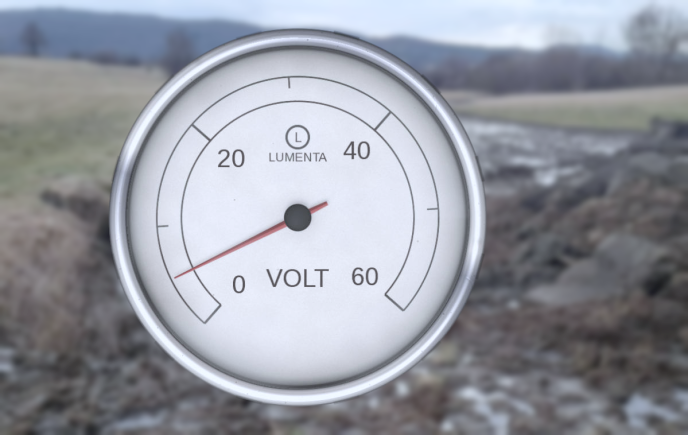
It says 5 V
